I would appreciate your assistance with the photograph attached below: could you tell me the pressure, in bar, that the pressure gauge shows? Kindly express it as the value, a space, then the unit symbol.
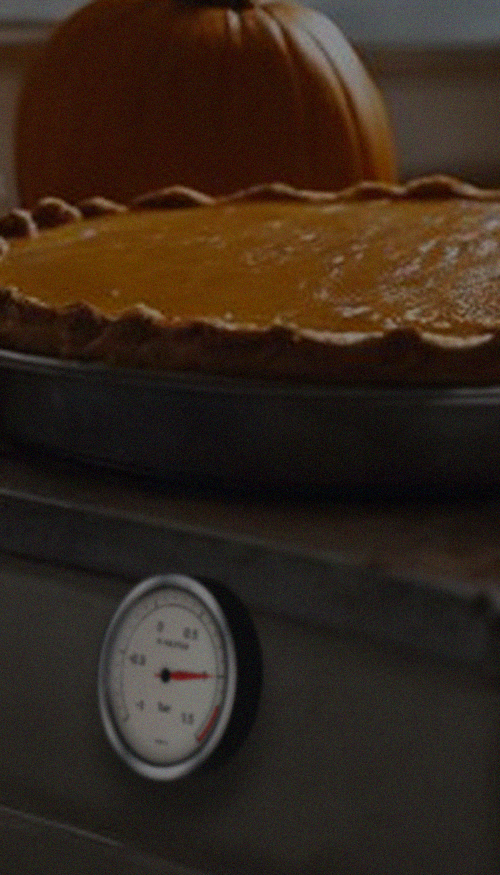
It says 1 bar
